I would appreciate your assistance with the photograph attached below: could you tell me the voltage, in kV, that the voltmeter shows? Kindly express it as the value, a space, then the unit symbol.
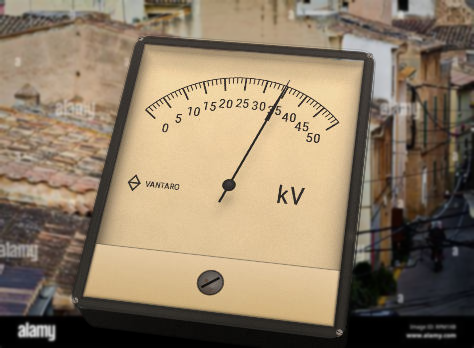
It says 35 kV
